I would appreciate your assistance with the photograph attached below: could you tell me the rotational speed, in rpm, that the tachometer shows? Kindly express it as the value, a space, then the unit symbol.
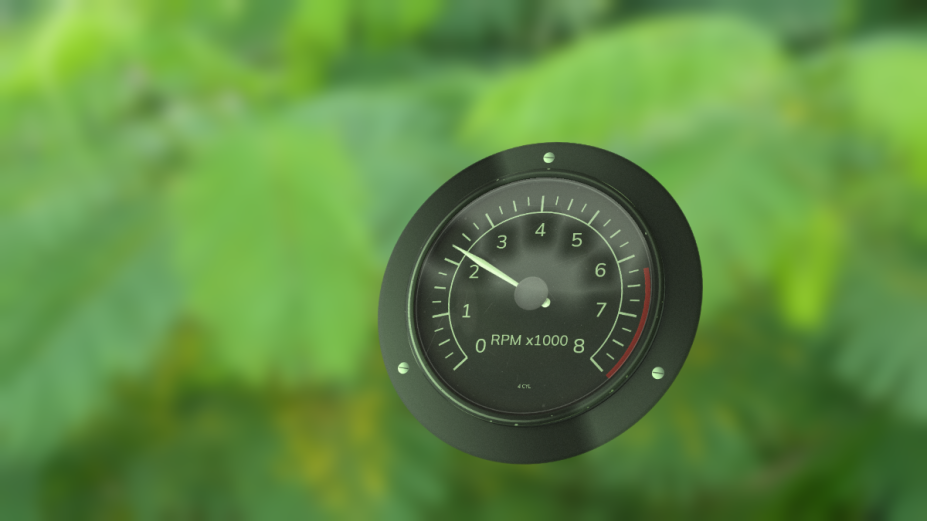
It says 2250 rpm
